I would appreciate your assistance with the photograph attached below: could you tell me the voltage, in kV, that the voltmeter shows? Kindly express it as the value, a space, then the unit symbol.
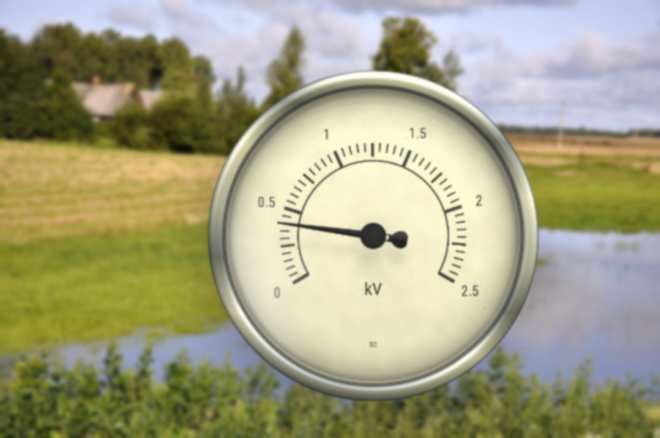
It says 0.4 kV
